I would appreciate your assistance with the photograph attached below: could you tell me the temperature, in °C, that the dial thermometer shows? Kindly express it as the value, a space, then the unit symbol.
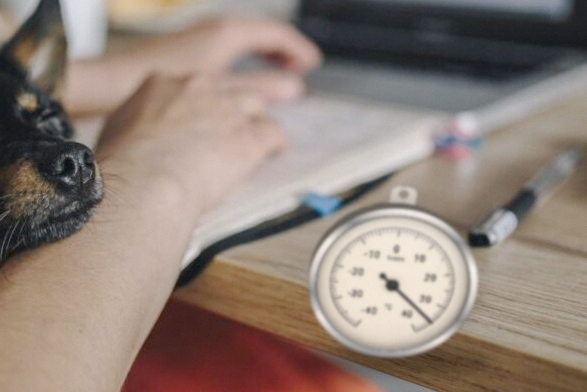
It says 35 °C
